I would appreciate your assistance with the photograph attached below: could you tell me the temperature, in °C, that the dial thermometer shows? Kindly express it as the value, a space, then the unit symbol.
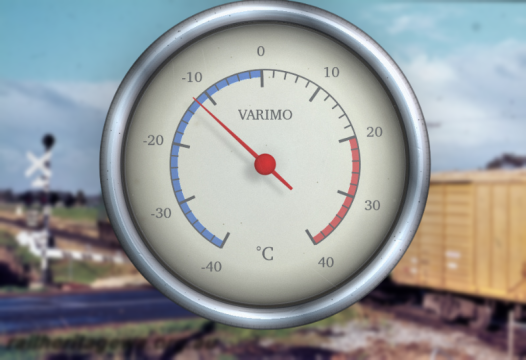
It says -12 °C
